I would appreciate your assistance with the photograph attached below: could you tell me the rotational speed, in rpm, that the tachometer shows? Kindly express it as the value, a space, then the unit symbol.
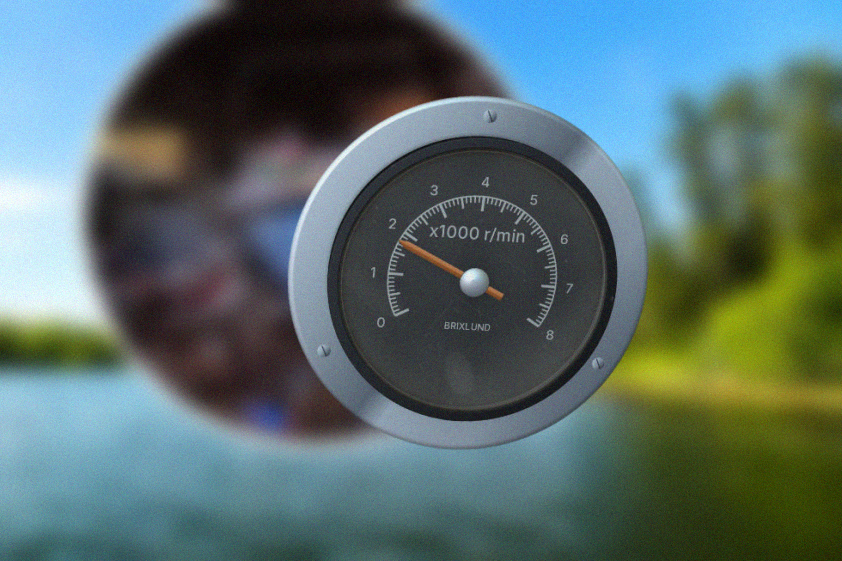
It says 1800 rpm
